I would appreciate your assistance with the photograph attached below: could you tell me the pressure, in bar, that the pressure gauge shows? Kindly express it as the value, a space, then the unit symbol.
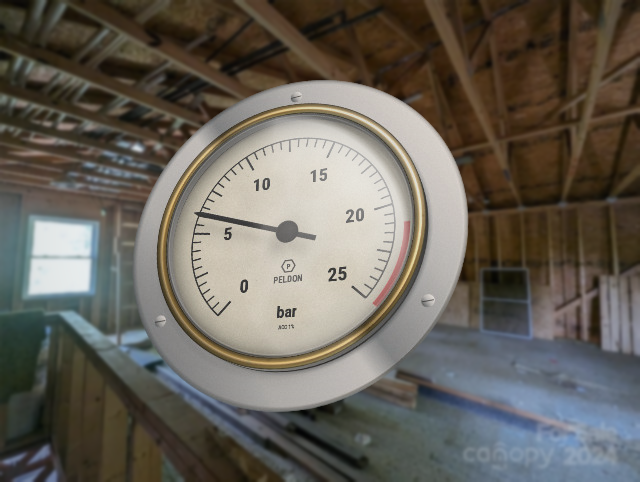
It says 6 bar
